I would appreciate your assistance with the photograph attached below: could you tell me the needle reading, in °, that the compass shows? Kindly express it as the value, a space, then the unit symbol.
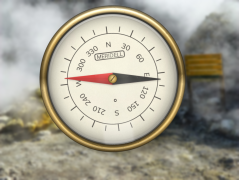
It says 277.5 °
